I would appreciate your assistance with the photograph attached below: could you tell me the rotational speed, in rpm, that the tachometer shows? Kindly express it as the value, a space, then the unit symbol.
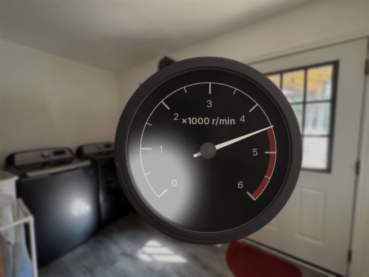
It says 4500 rpm
